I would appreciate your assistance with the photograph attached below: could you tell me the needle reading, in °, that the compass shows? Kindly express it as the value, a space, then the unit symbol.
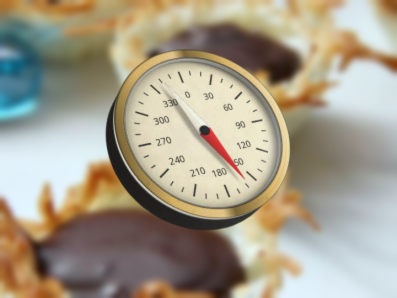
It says 160 °
